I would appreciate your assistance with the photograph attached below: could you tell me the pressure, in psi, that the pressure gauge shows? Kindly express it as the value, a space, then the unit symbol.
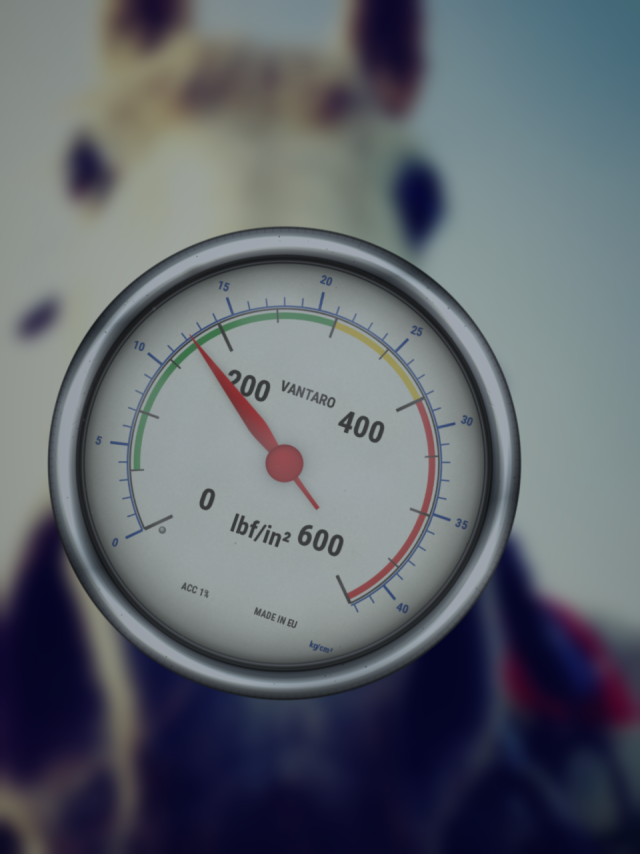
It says 175 psi
